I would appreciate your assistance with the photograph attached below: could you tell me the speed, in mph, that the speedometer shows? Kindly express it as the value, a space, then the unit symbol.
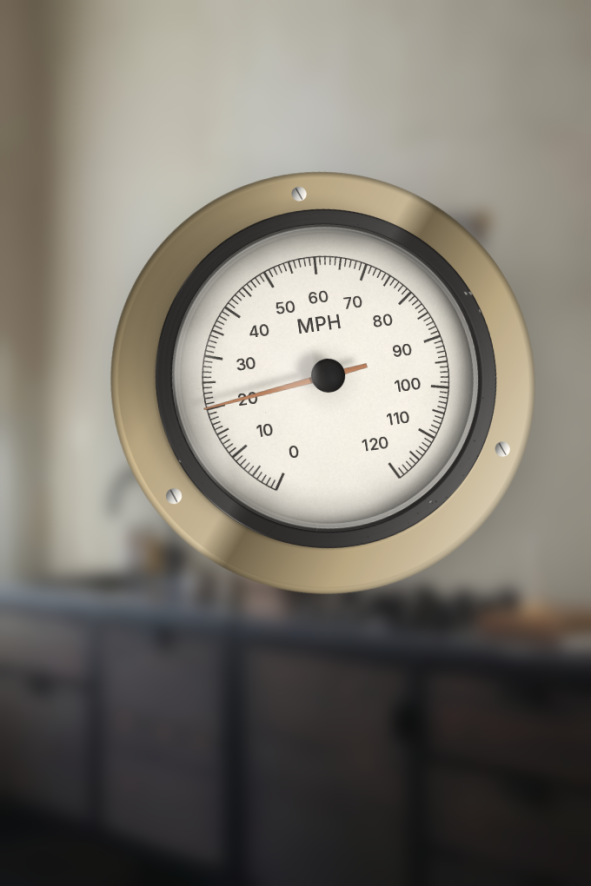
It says 20 mph
